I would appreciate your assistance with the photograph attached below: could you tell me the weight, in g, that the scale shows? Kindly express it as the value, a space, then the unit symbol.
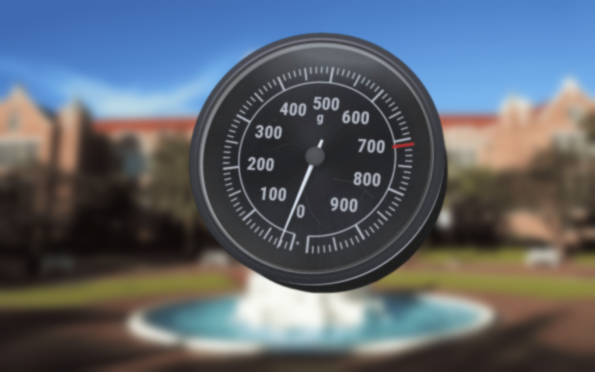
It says 20 g
